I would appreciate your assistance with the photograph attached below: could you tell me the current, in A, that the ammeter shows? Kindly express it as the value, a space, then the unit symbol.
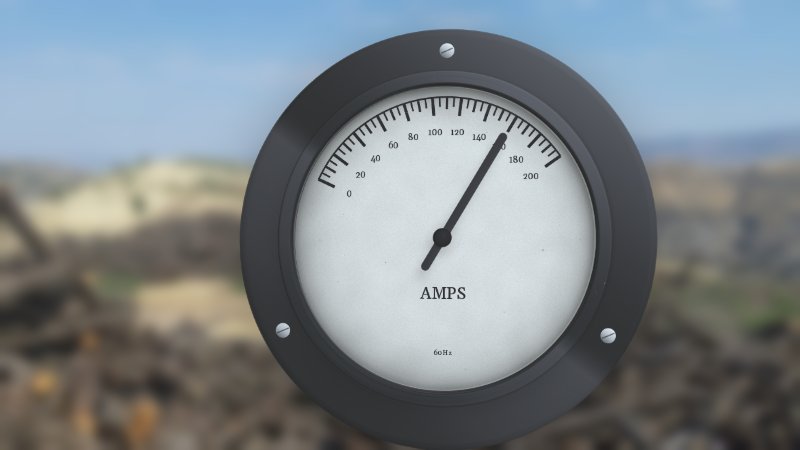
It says 160 A
